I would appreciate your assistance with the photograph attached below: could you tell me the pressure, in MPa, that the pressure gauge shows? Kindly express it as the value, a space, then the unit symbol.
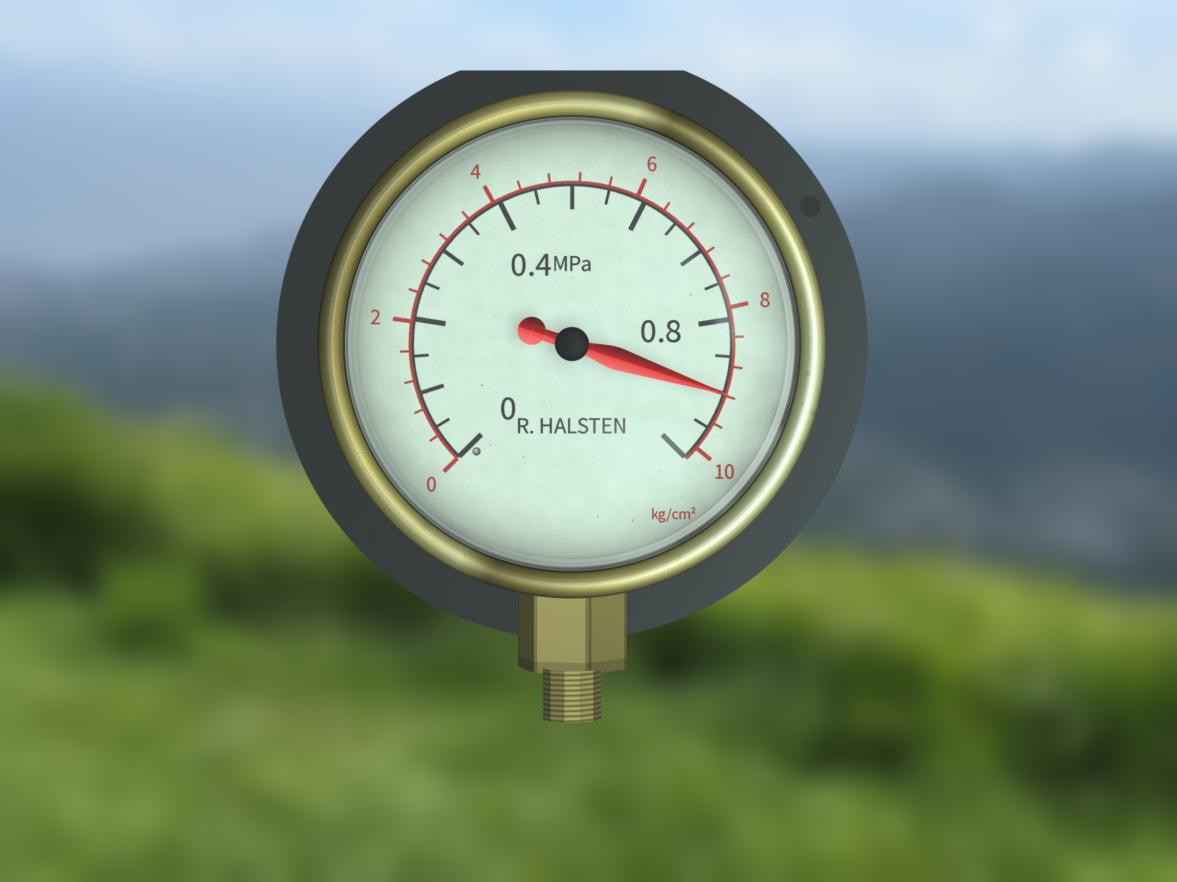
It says 0.9 MPa
